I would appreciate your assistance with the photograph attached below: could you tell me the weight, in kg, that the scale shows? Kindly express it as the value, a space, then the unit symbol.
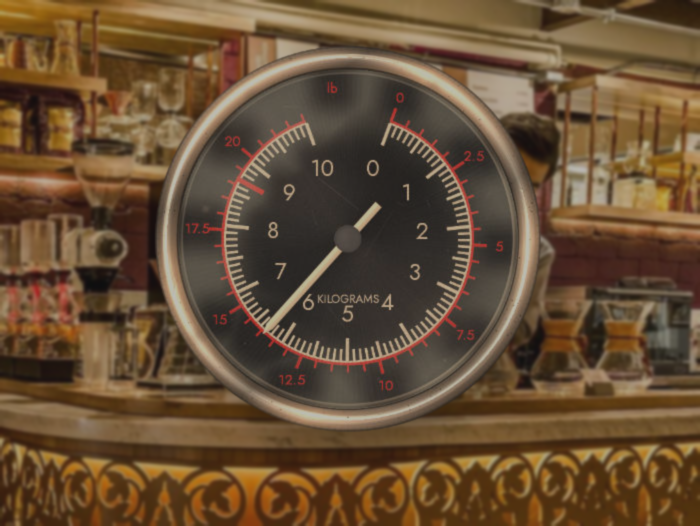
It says 6.3 kg
